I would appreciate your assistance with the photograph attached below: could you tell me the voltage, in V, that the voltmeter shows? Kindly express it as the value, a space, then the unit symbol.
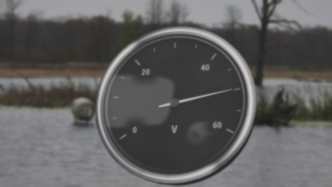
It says 50 V
